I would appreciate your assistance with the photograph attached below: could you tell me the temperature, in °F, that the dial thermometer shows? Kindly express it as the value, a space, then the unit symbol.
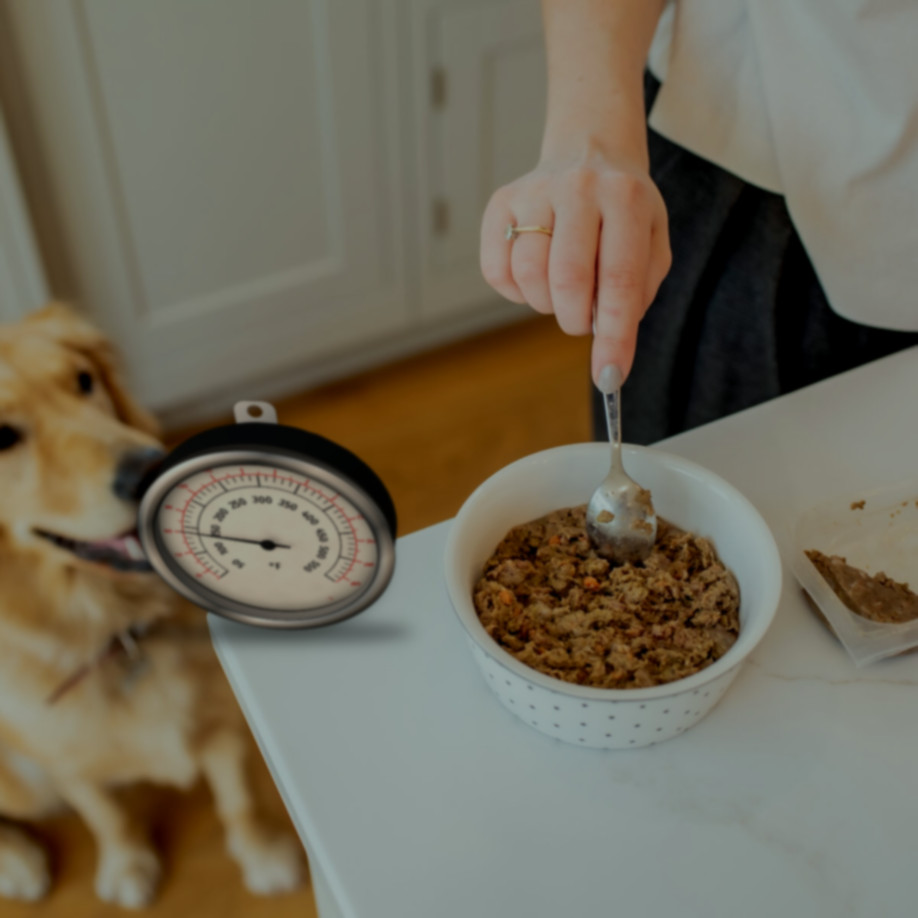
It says 150 °F
